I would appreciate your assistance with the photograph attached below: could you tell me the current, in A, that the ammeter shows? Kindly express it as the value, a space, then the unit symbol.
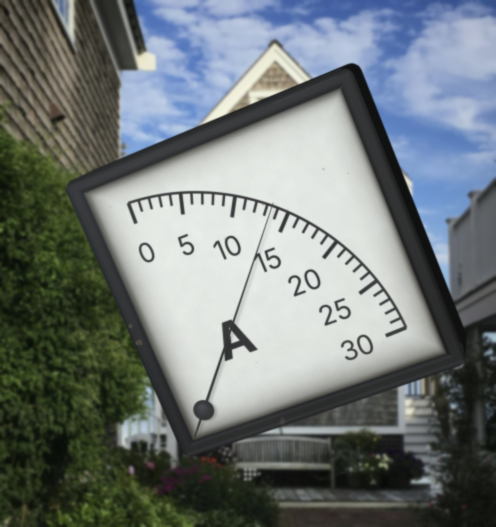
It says 13.5 A
